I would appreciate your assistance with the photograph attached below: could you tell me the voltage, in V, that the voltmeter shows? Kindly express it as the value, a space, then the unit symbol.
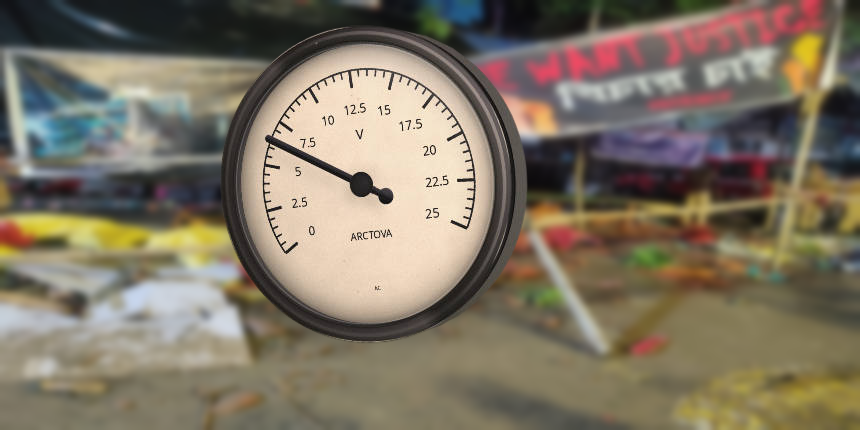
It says 6.5 V
